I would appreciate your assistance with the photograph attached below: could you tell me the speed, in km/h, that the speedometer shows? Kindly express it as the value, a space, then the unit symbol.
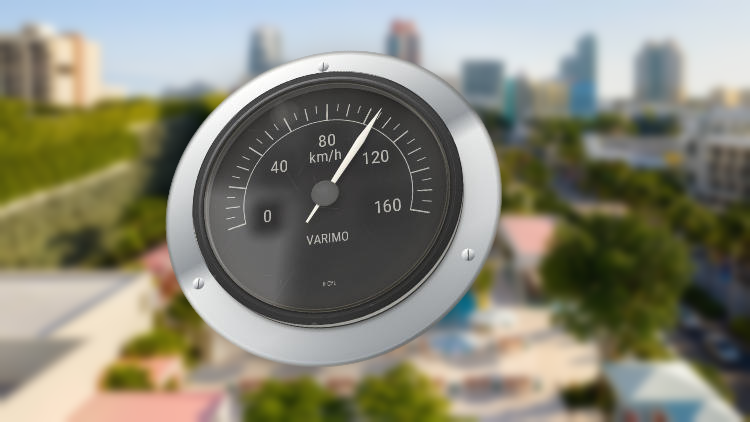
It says 105 km/h
